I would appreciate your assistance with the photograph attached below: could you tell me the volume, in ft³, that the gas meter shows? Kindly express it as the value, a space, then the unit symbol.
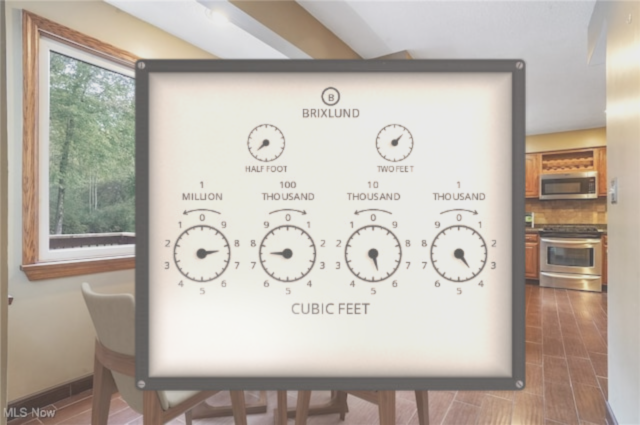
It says 775400 ft³
